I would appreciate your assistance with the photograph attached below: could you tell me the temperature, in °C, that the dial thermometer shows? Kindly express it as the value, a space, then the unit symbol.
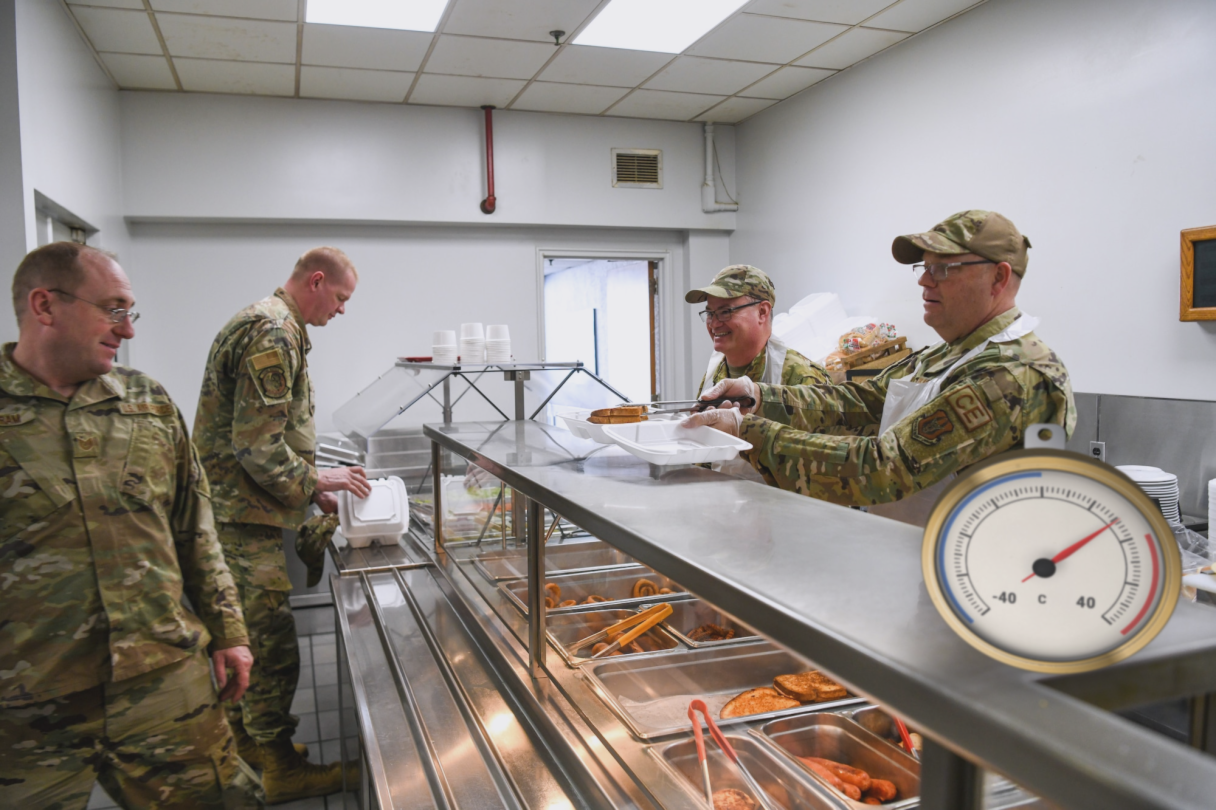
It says 15 °C
